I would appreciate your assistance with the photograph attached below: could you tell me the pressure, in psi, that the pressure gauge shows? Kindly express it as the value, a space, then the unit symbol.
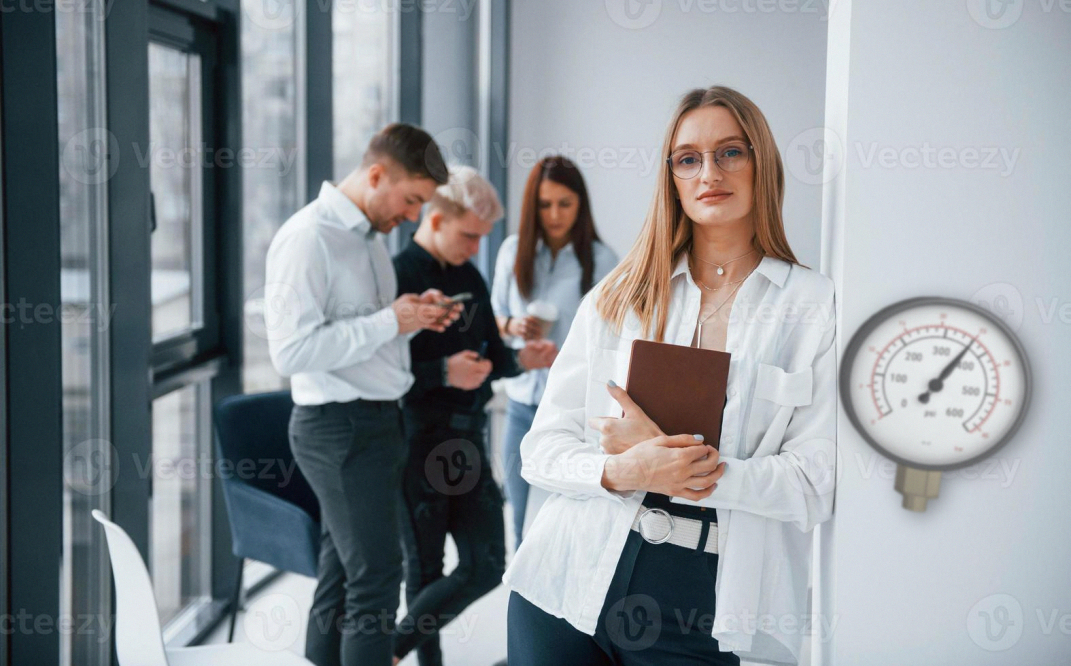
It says 360 psi
